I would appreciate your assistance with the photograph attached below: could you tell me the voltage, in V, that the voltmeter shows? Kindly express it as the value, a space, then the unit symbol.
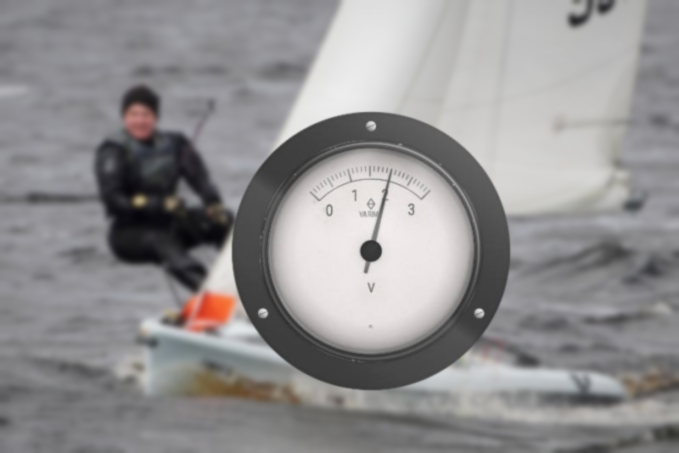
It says 2 V
